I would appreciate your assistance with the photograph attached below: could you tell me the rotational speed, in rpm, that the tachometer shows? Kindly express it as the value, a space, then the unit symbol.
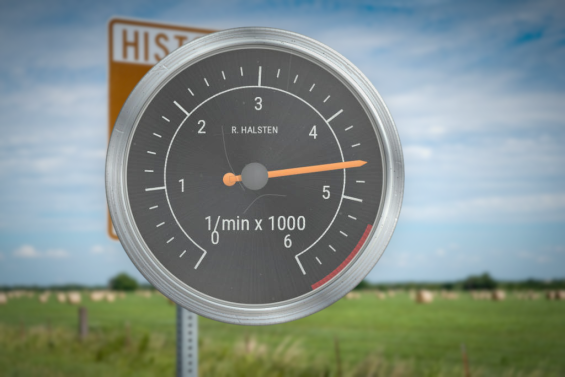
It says 4600 rpm
